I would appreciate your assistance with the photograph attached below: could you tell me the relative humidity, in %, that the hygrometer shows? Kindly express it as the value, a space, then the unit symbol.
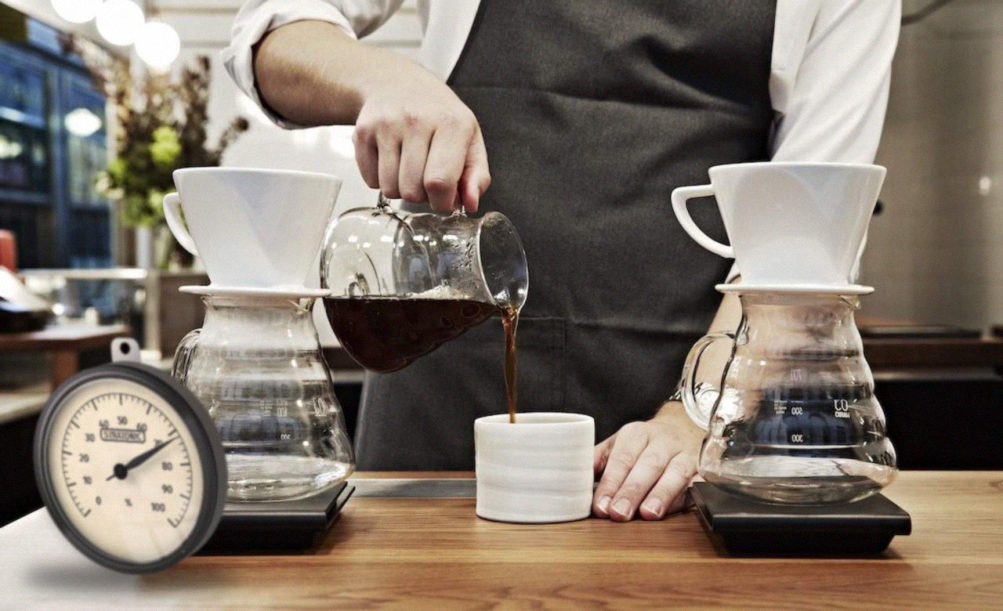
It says 72 %
